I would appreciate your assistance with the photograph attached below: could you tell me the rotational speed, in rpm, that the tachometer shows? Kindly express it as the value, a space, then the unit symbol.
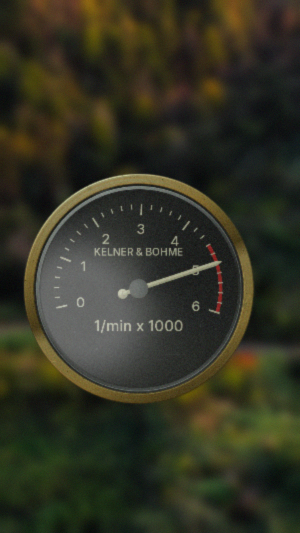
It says 5000 rpm
